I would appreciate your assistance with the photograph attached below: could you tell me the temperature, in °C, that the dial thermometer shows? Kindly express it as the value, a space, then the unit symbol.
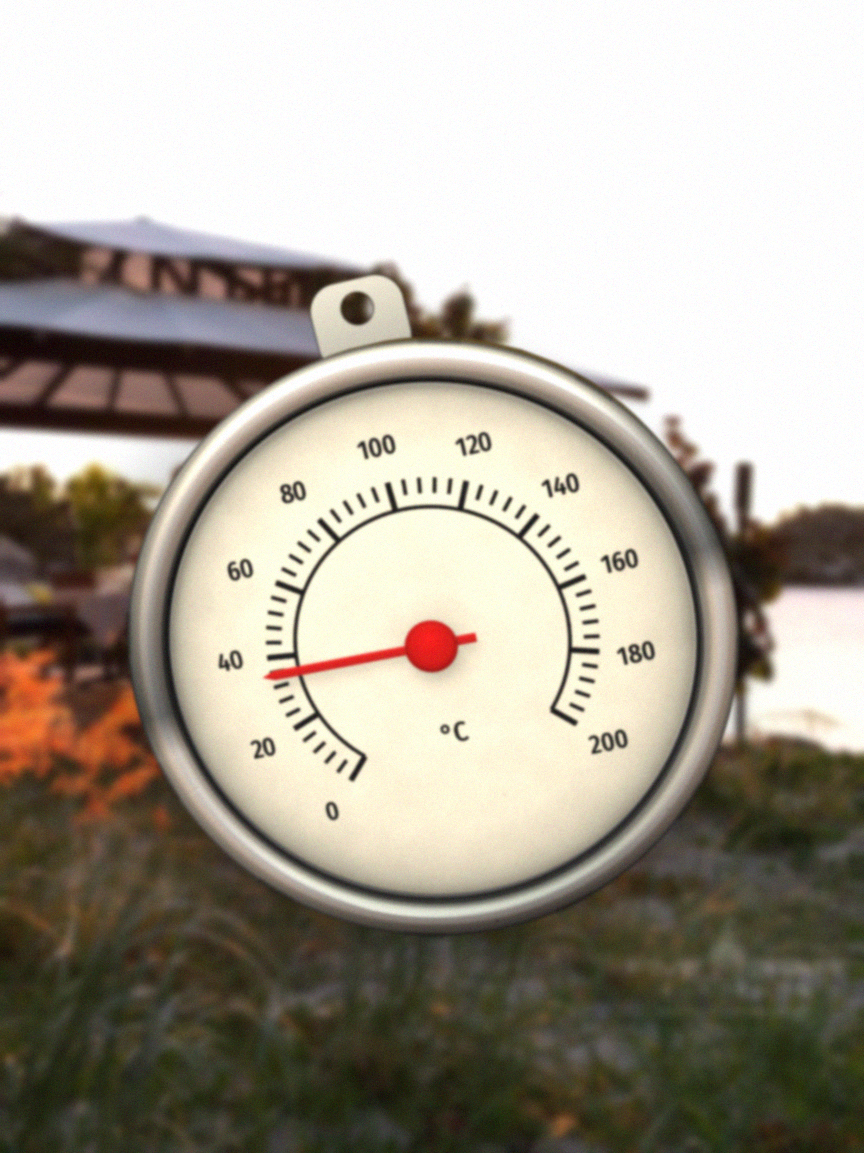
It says 36 °C
